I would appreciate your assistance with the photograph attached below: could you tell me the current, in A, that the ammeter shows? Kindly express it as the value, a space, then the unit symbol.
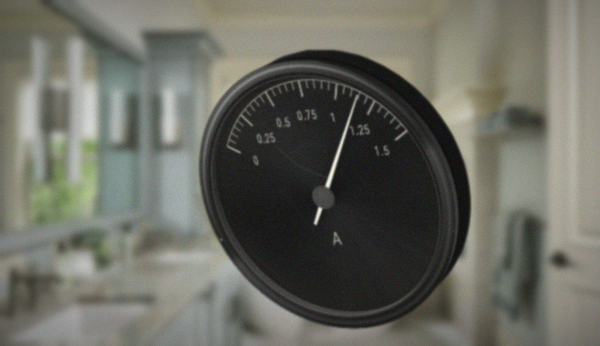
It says 1.15 A
